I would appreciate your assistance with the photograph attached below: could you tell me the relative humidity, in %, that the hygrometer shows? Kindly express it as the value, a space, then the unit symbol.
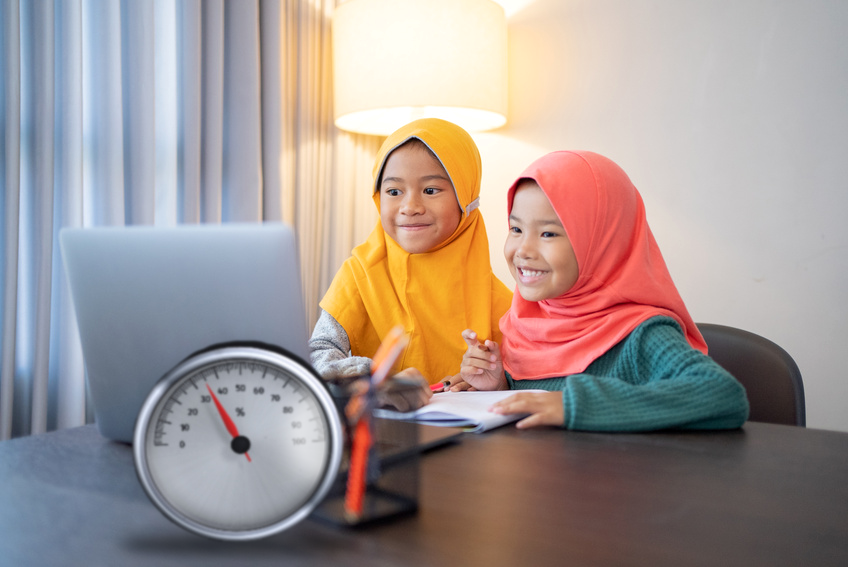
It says 35 %
